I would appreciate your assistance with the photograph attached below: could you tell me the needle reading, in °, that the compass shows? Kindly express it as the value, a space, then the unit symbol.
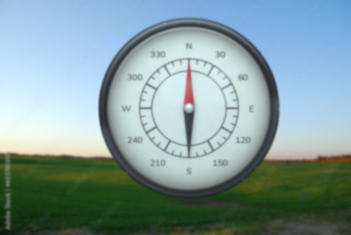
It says 0 °
